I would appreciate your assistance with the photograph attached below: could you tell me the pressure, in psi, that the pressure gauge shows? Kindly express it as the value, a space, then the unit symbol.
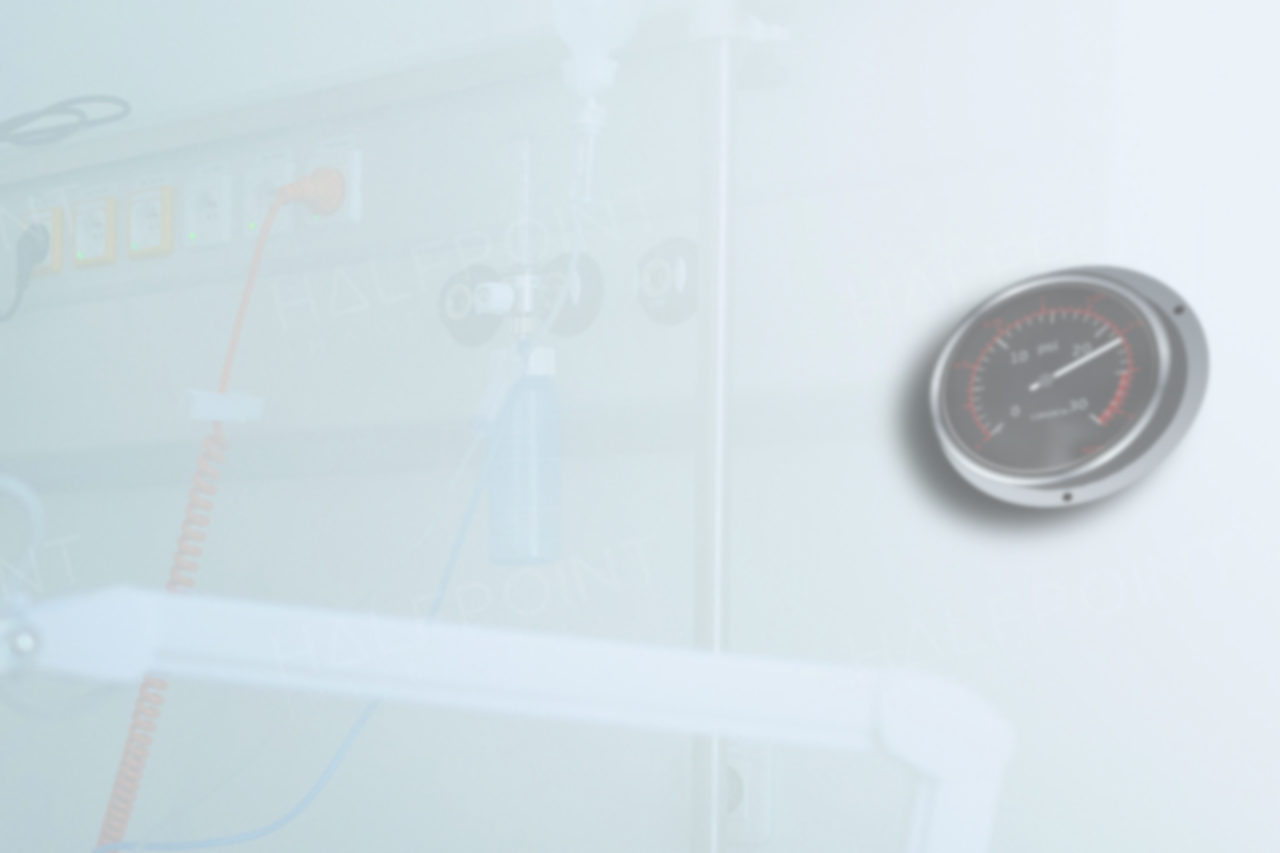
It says 22 psi
